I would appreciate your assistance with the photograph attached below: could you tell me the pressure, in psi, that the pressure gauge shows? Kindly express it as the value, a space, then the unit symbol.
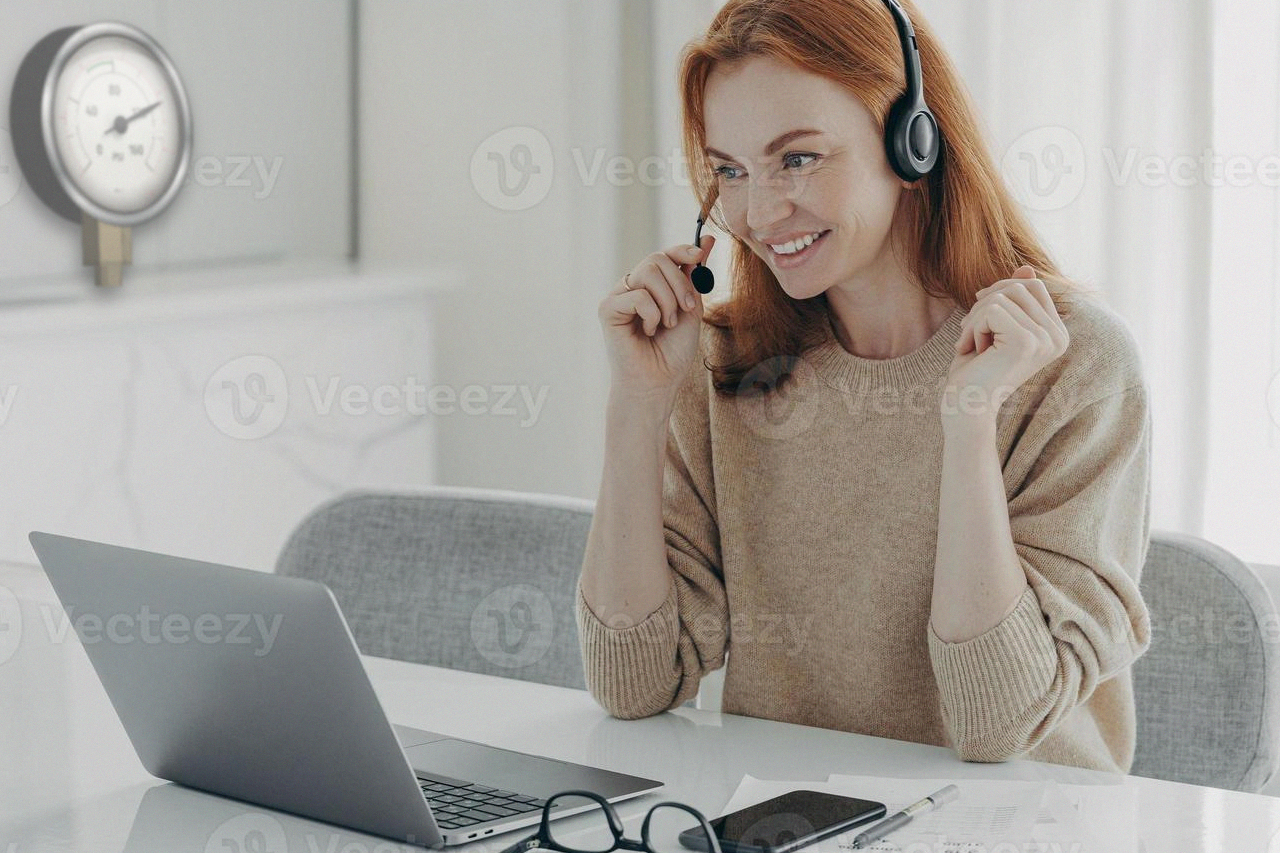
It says 120 psi
